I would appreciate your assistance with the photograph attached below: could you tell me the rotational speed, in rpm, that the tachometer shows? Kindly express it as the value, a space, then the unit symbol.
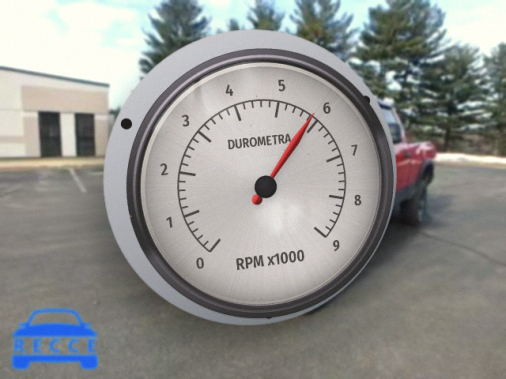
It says 5800 rpm
